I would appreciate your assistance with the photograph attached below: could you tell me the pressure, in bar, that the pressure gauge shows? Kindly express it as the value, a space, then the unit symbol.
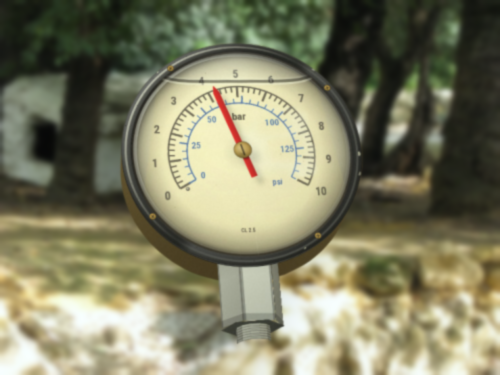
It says 4.2 bar
